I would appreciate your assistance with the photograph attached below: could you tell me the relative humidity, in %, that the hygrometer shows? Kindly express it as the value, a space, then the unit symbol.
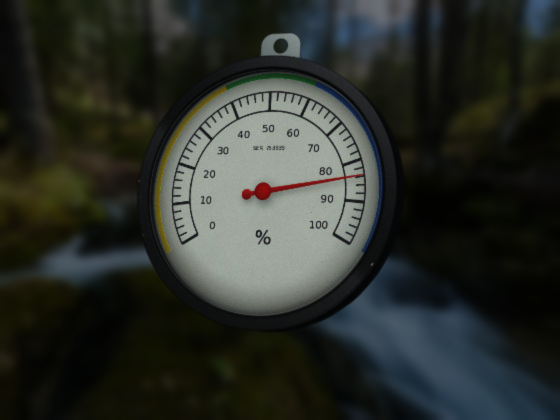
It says 84 %
